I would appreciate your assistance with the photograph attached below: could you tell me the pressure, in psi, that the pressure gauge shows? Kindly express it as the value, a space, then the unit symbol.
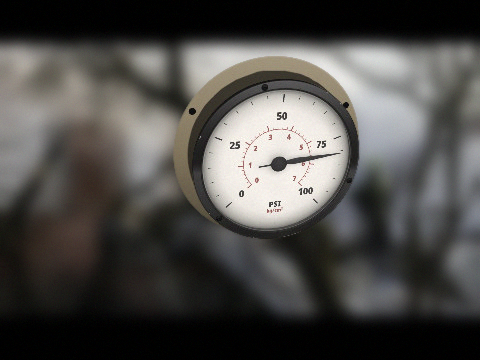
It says 80 psi
